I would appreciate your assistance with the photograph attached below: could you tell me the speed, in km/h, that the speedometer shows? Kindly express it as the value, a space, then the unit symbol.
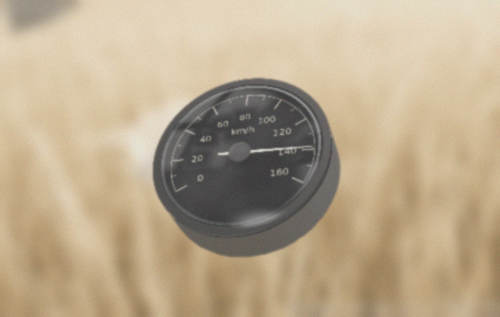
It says 140 km/h
